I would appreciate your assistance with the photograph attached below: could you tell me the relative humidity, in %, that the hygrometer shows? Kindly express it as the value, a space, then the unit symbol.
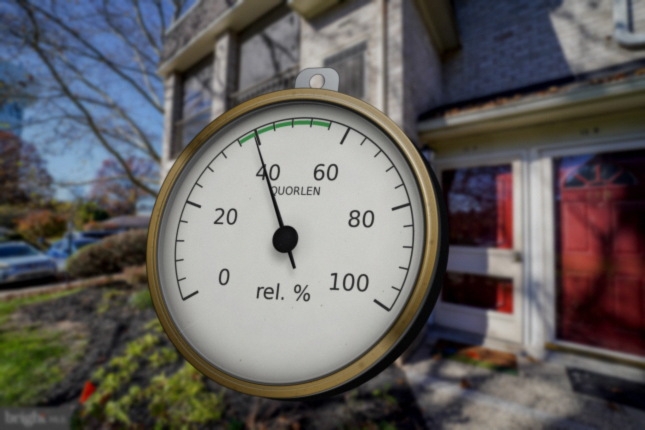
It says 40 %
